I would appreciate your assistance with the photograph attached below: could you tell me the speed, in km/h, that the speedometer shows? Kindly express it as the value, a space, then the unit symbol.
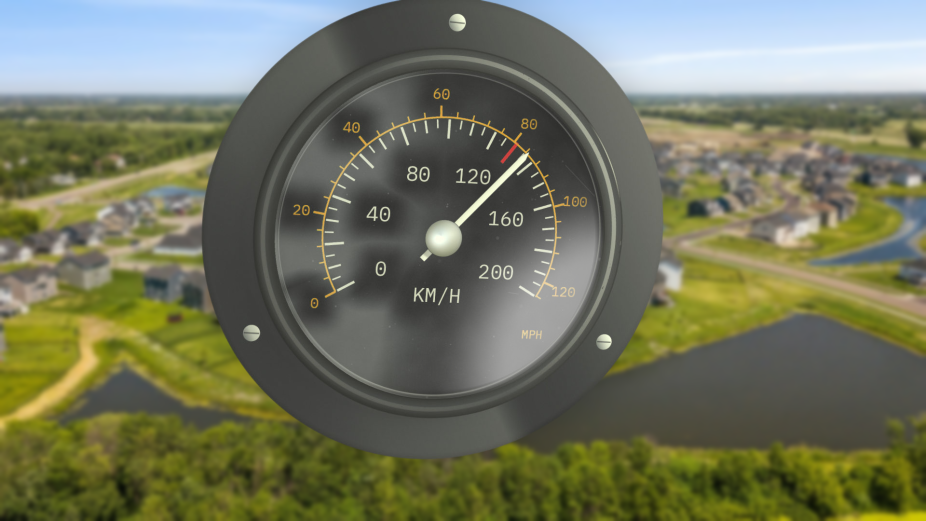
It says 135 km/h
